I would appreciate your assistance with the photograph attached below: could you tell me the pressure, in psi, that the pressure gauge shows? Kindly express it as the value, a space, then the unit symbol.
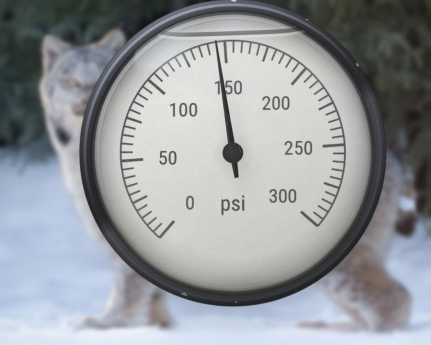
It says 145 psi
